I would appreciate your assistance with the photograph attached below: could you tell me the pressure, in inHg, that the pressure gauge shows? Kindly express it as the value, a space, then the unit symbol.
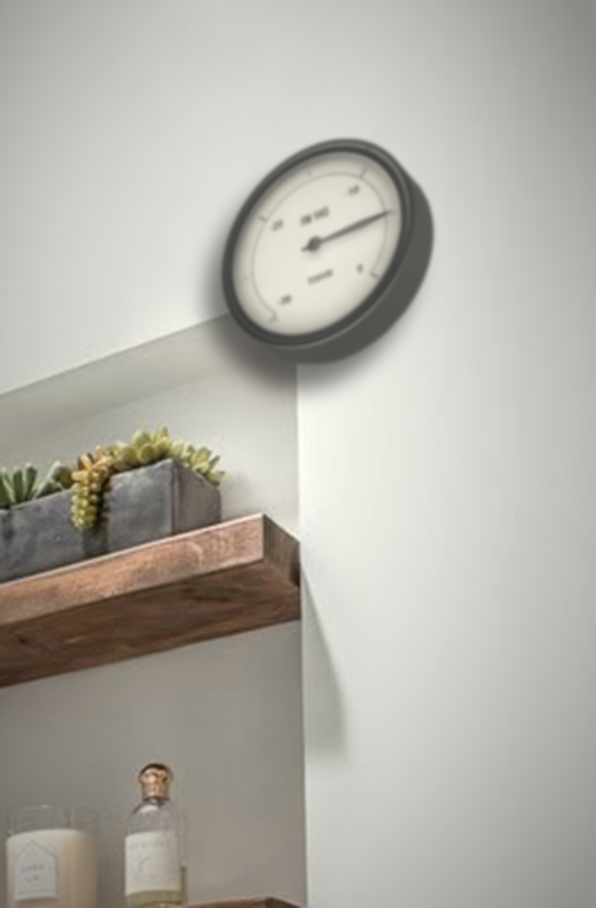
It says -5 inHg
